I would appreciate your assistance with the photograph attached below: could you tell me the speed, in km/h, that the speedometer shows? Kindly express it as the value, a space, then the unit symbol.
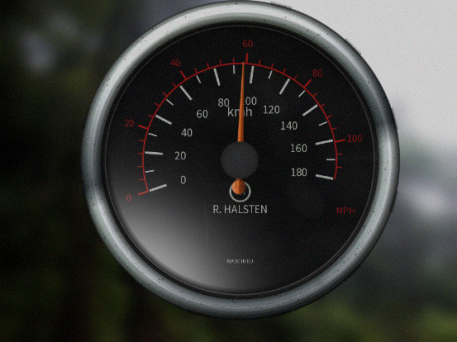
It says 95 km/h
